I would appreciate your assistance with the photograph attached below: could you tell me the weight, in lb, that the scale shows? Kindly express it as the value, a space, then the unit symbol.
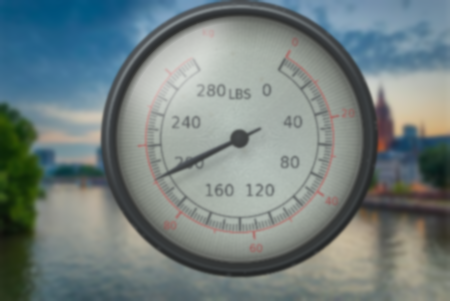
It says 200 lb
